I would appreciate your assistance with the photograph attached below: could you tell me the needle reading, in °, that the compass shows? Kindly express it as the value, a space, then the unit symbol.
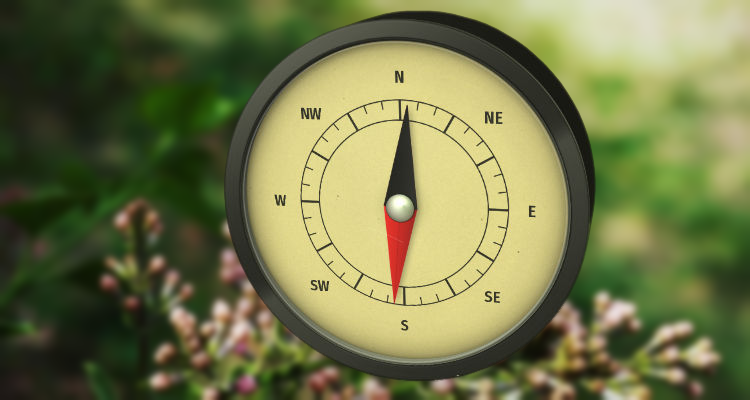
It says 185 °
